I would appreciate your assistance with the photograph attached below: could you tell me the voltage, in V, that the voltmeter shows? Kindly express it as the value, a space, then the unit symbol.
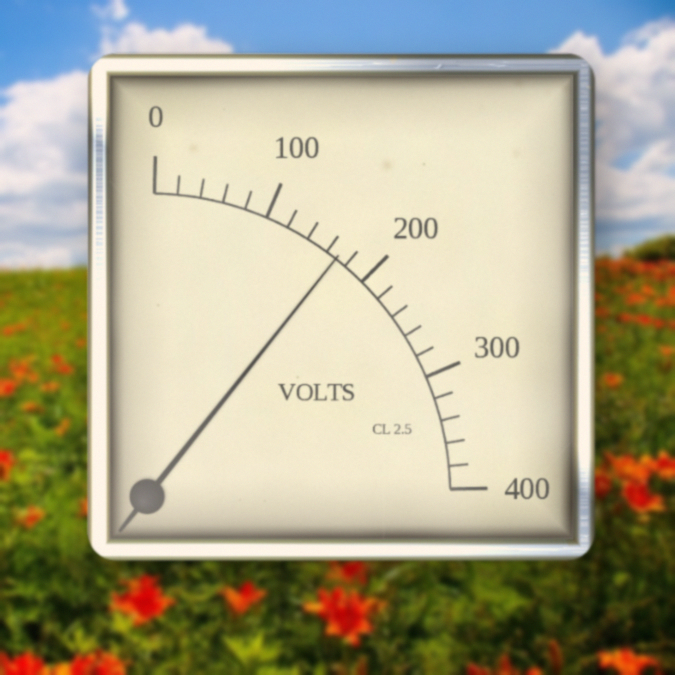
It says 170 V
